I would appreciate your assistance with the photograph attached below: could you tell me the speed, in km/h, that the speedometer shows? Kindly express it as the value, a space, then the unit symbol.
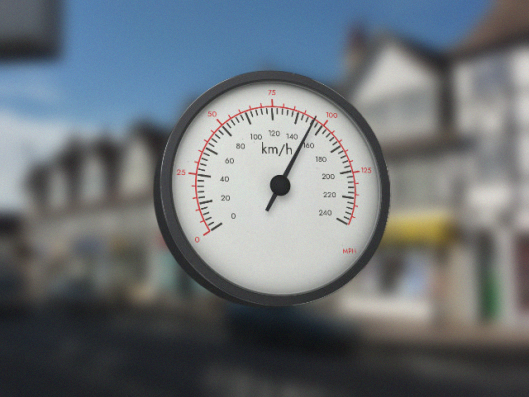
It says 152 km/h
